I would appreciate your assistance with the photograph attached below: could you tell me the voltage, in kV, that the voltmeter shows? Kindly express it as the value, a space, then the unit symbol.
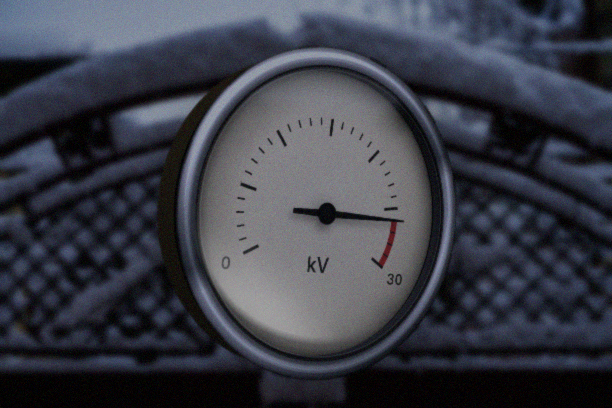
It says 26 kV
